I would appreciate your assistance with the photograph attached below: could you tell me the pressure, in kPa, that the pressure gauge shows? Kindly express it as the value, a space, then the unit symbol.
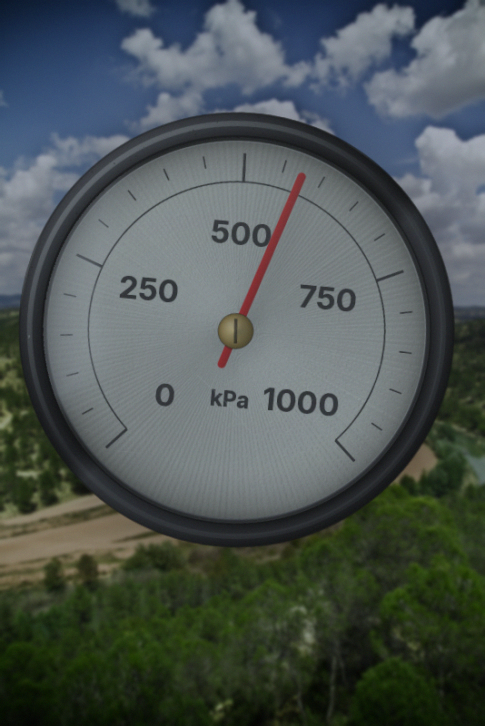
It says 575 kPa
